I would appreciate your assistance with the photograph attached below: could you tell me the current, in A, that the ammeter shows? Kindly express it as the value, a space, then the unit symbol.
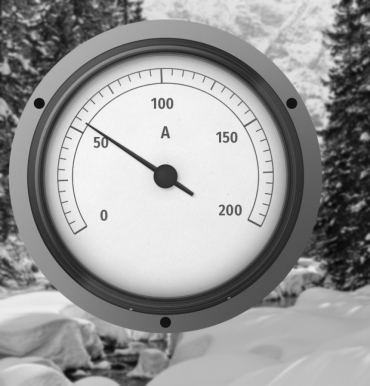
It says 55 A
